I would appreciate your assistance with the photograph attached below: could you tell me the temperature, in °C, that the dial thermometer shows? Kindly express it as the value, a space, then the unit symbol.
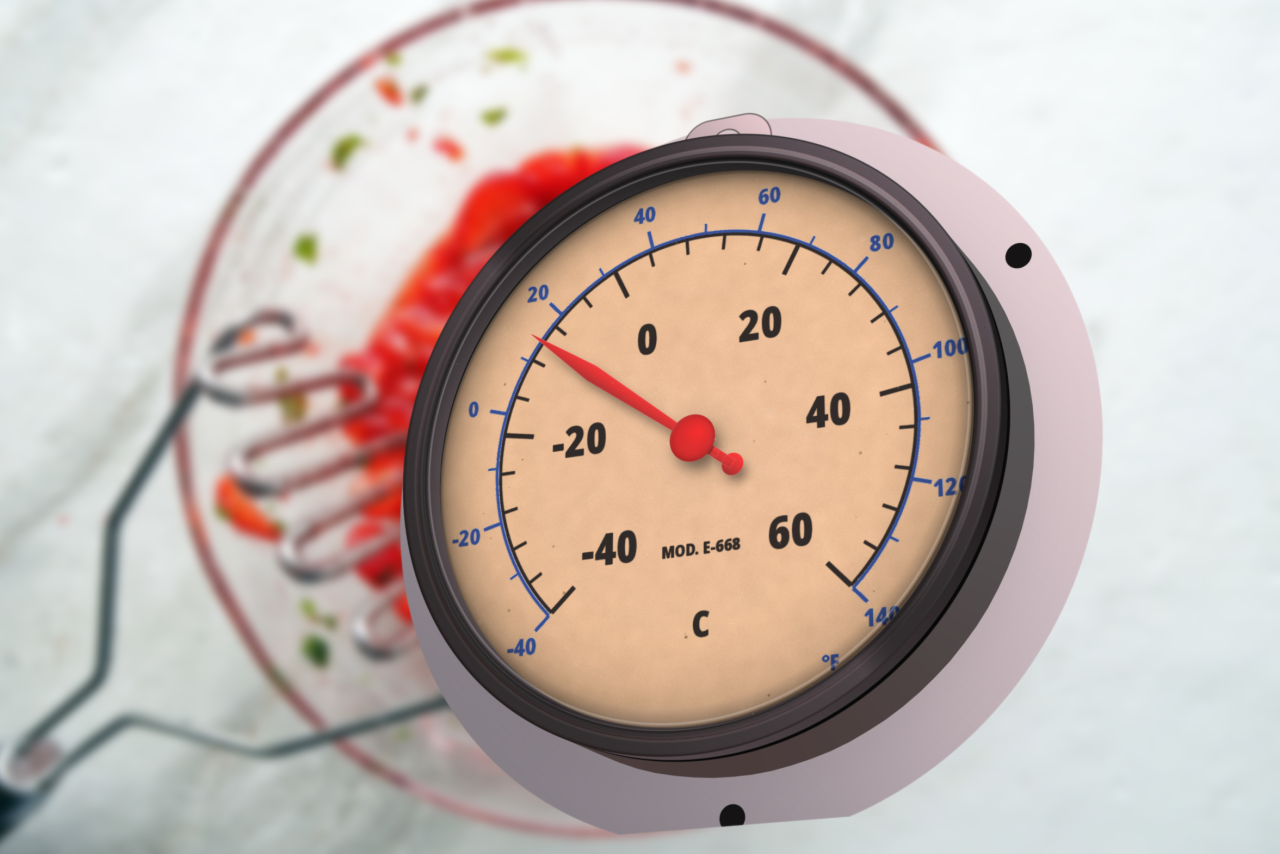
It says -10 °C
